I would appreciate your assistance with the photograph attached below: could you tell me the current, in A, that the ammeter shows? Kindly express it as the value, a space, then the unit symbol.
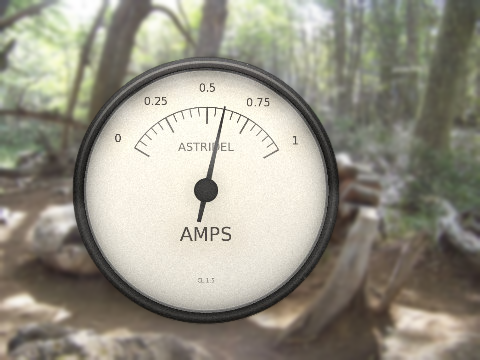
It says 0.6 A
